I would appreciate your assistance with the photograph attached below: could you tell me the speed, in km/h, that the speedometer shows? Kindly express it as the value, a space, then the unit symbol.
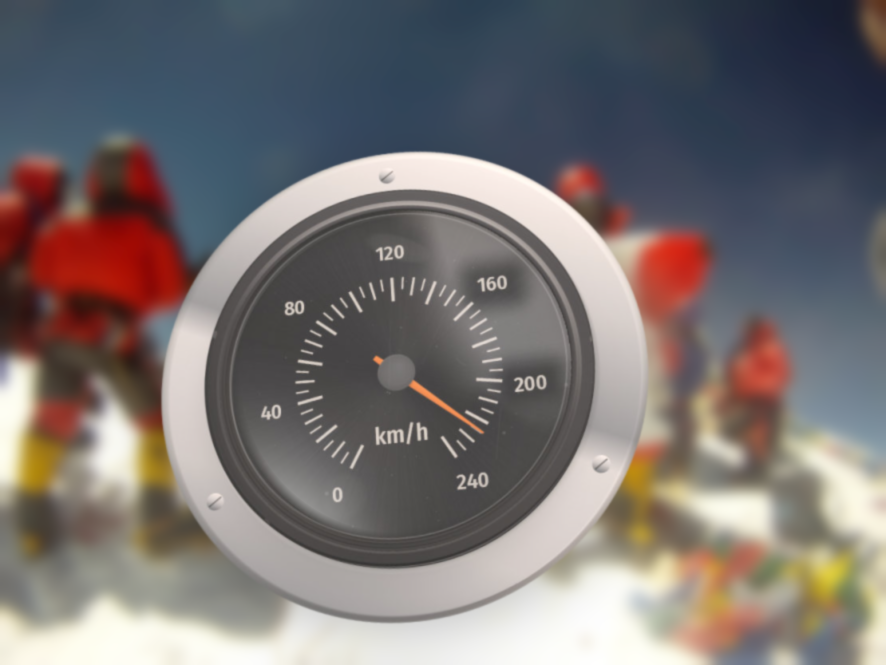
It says 225 km/h
